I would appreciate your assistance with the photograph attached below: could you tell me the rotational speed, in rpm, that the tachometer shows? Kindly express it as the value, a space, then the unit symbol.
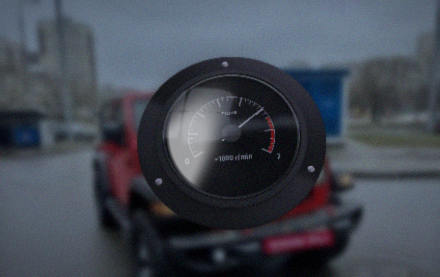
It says 5000 rpm
